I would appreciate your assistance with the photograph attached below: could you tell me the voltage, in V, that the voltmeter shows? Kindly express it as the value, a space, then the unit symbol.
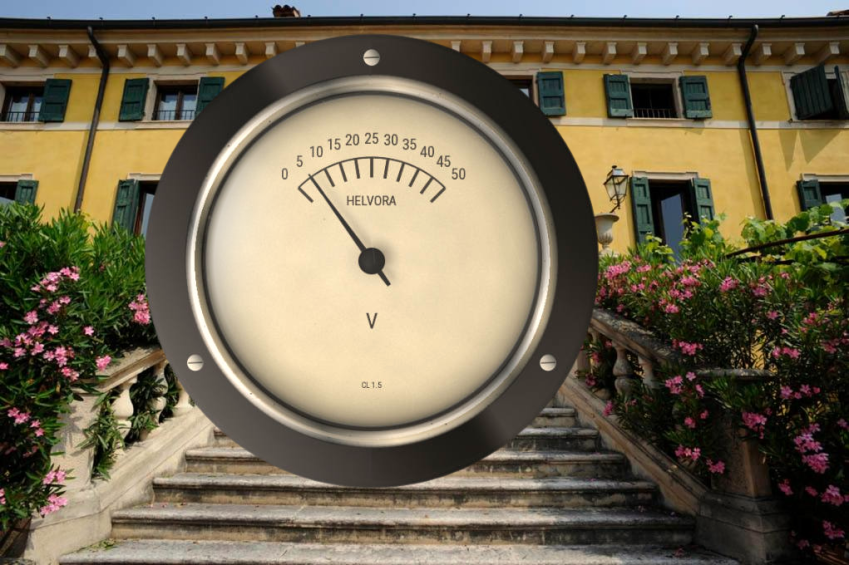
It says 5 V
